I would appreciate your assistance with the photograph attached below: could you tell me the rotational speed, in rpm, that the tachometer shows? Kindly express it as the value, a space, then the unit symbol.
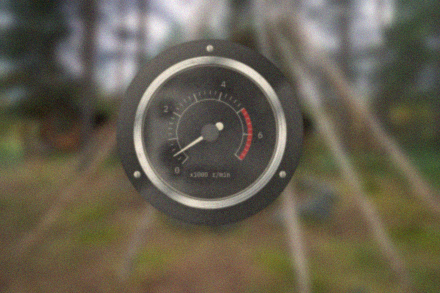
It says 400 rpm
